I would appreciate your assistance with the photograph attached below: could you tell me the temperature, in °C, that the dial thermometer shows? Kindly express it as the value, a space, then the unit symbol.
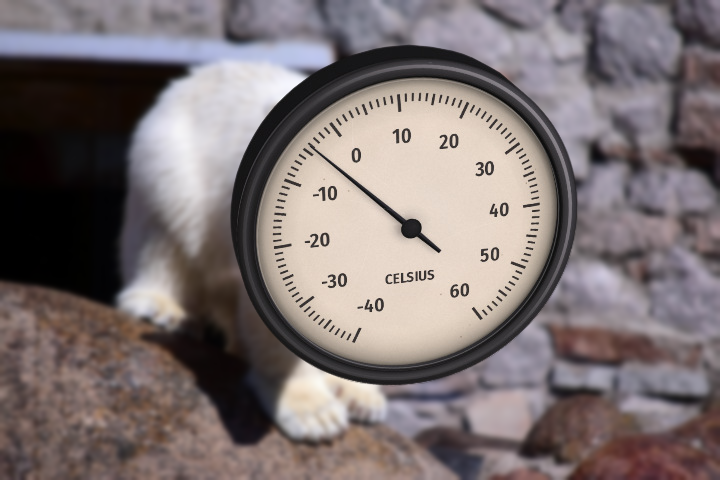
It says -4 °C
